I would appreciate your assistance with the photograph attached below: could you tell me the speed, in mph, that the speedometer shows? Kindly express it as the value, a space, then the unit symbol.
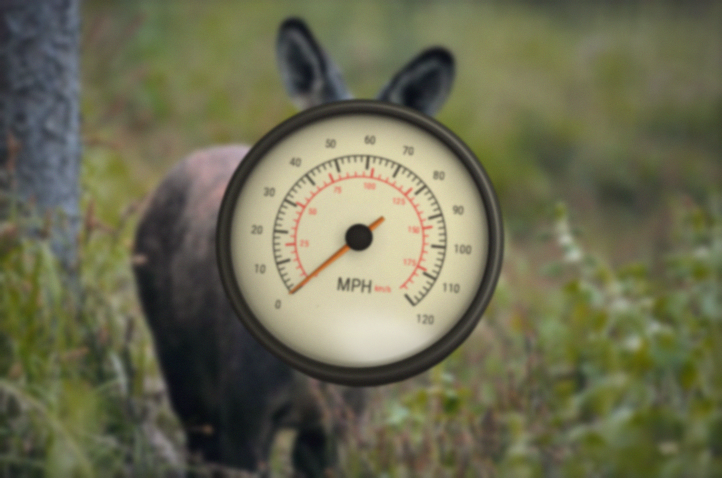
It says 0 mph
